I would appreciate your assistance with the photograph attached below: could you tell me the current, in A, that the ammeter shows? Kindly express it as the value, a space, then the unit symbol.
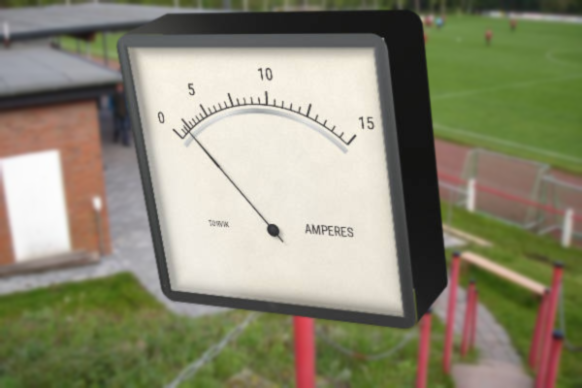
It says 2.5 A
